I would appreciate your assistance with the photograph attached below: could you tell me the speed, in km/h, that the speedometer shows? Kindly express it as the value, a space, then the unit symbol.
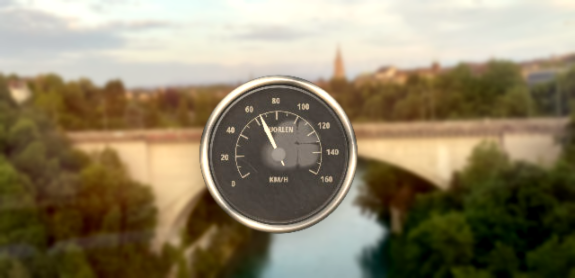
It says 65 km/h
